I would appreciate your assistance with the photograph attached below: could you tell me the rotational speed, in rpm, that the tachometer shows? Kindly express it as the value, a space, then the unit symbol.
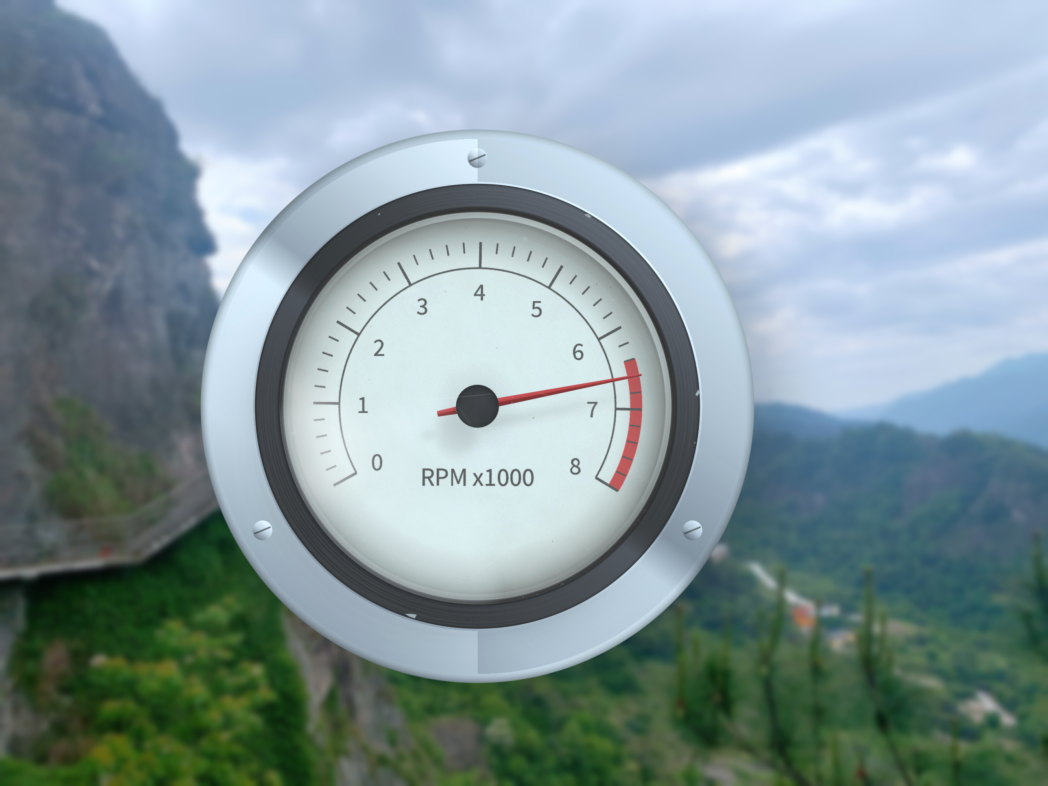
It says 6600 rpm
